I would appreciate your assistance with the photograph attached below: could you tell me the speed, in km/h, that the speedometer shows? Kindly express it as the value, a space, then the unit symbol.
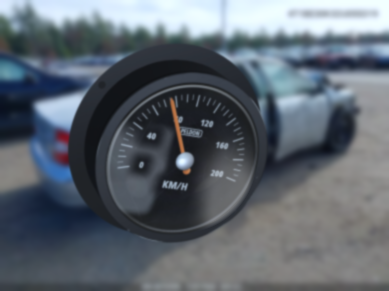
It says 75 km/h
